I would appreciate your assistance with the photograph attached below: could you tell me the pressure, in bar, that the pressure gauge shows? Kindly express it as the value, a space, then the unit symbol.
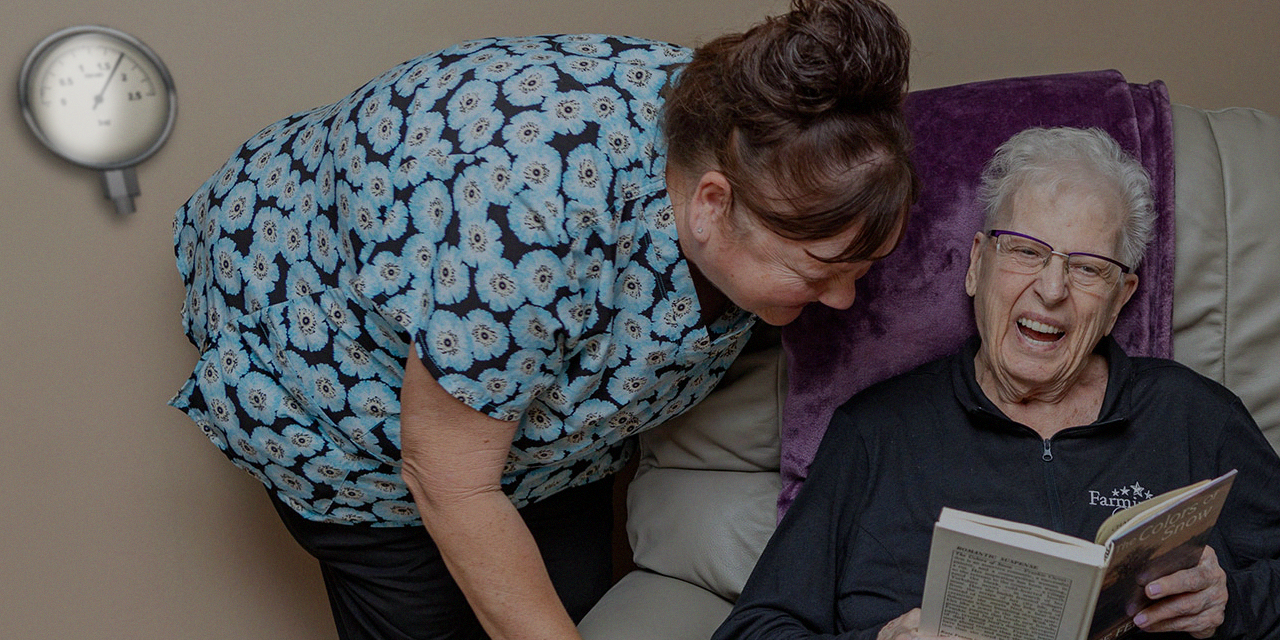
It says 1.75 bar
